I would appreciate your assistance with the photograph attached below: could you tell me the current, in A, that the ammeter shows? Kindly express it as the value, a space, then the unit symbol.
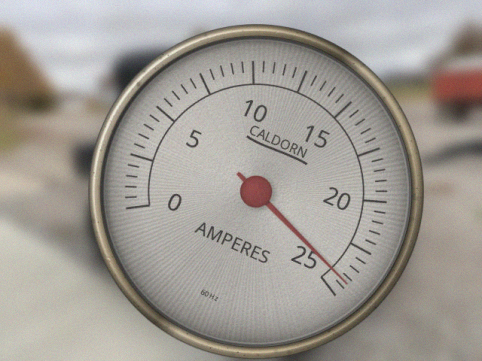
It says 24.25 A
